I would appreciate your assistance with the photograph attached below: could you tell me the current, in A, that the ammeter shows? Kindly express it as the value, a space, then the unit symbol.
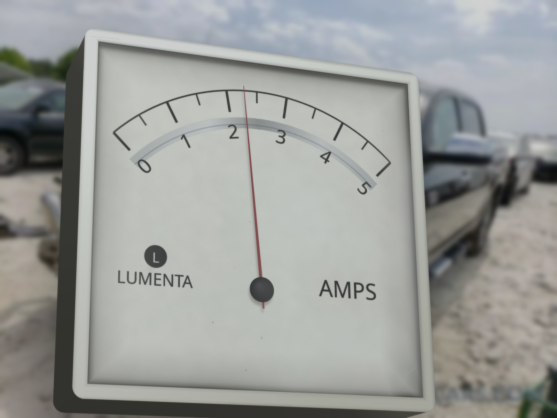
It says 2.25 A
